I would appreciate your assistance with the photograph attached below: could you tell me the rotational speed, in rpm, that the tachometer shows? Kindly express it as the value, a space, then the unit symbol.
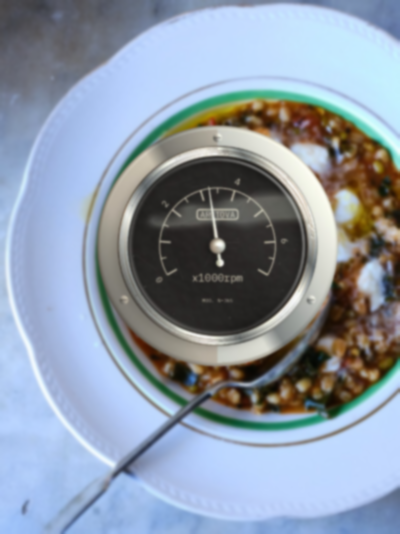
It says 3250 rpm
